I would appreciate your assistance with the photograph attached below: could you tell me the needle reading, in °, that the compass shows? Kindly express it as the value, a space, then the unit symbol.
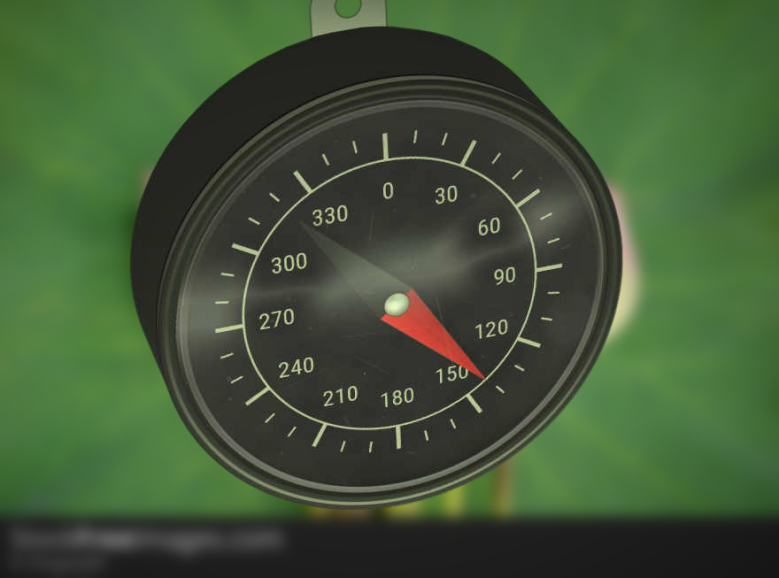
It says 140 °
